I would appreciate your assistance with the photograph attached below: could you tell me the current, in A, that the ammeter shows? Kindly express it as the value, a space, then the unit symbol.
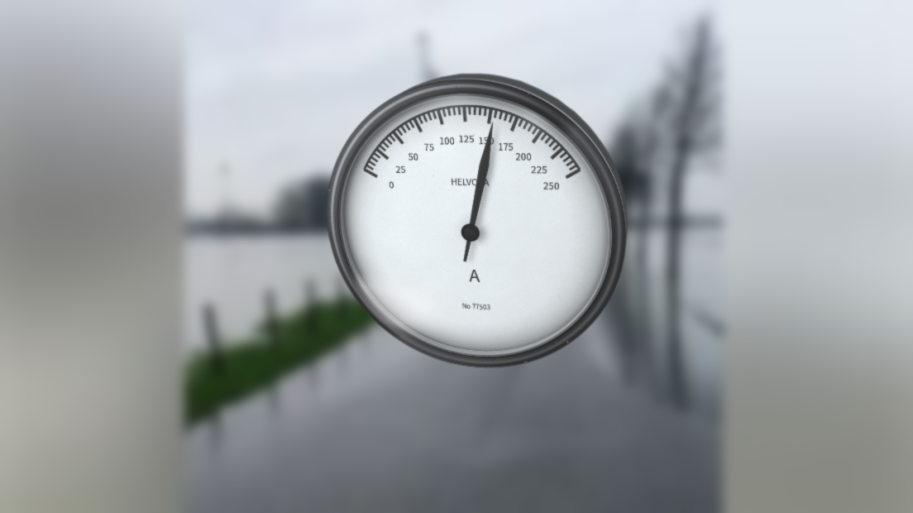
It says 155 A
